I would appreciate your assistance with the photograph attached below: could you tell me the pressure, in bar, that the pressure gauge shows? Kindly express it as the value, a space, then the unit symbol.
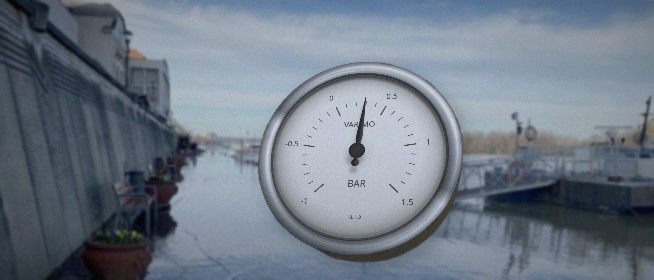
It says 0.3 bar
